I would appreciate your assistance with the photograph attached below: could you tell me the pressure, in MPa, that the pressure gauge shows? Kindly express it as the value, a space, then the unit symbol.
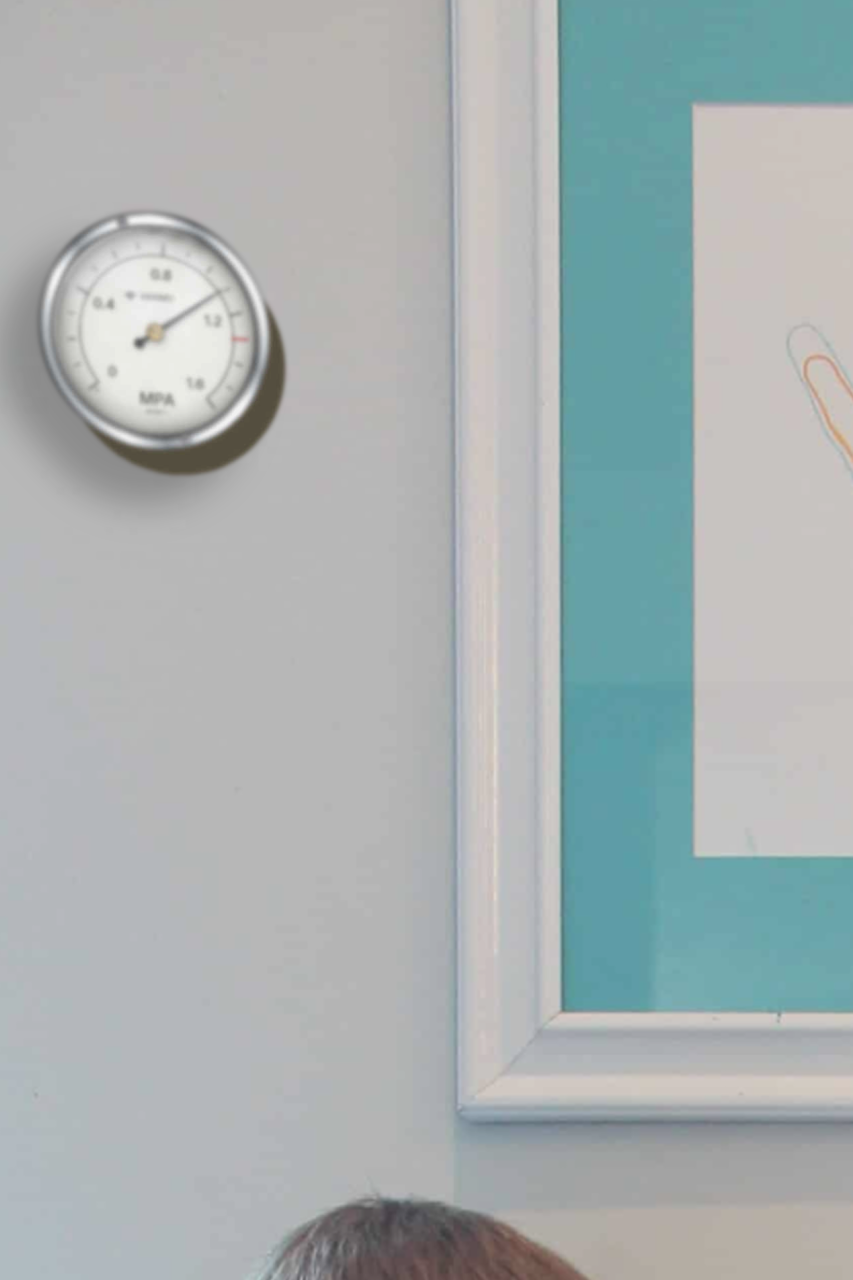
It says 1.1 MPa
